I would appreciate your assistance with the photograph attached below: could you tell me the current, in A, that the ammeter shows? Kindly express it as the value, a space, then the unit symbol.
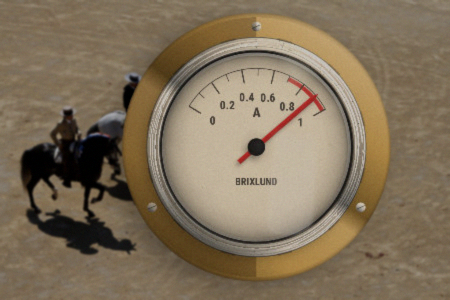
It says 0.9 A
